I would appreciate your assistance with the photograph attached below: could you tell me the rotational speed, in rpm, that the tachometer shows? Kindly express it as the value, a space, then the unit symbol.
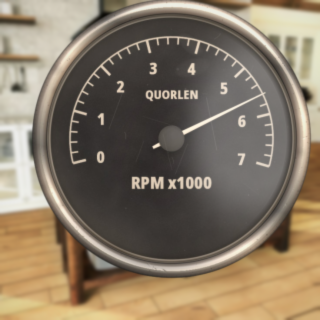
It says 5600 rpm
